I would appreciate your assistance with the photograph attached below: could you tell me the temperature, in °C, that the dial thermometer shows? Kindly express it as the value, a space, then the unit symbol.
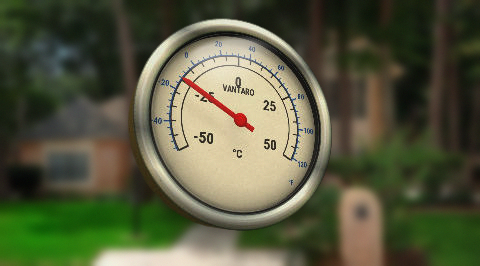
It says -25 °C
